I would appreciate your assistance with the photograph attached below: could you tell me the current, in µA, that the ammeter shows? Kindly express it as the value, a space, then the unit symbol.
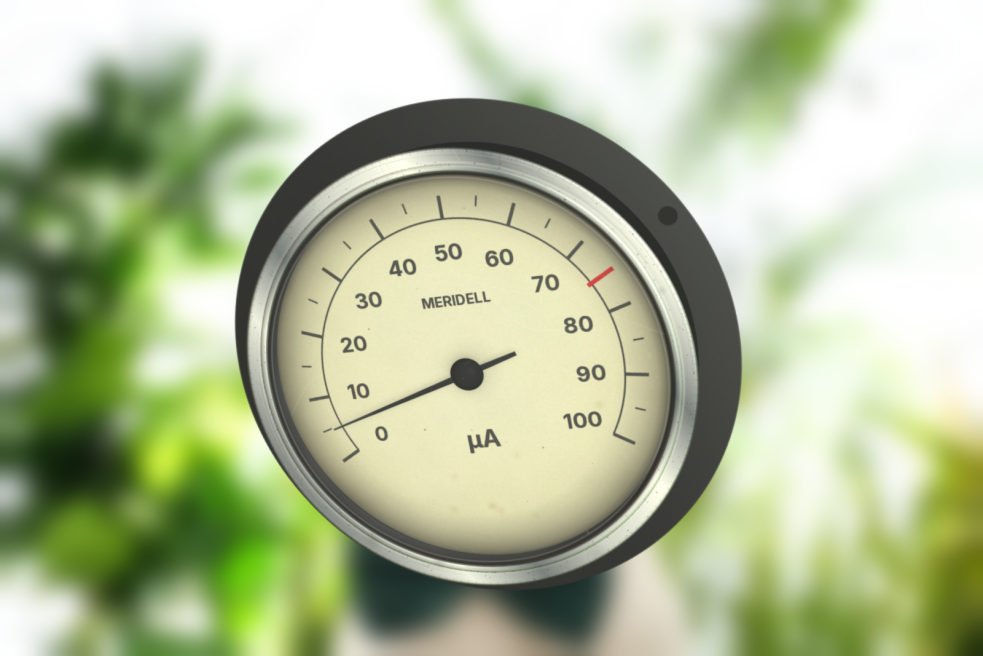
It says 5 µA
